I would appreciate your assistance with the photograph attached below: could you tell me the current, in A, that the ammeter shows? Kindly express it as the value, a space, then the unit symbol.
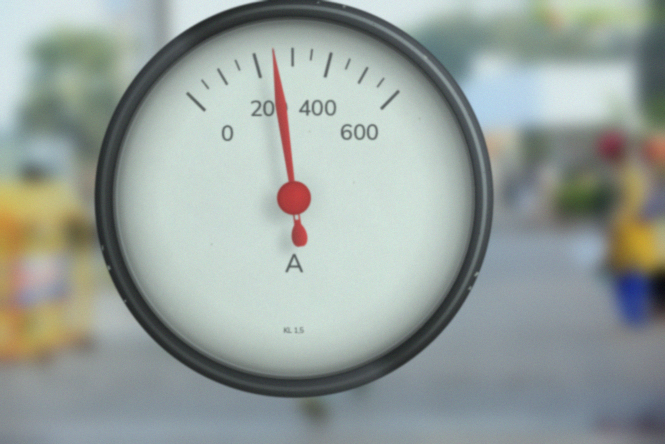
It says 250 A
